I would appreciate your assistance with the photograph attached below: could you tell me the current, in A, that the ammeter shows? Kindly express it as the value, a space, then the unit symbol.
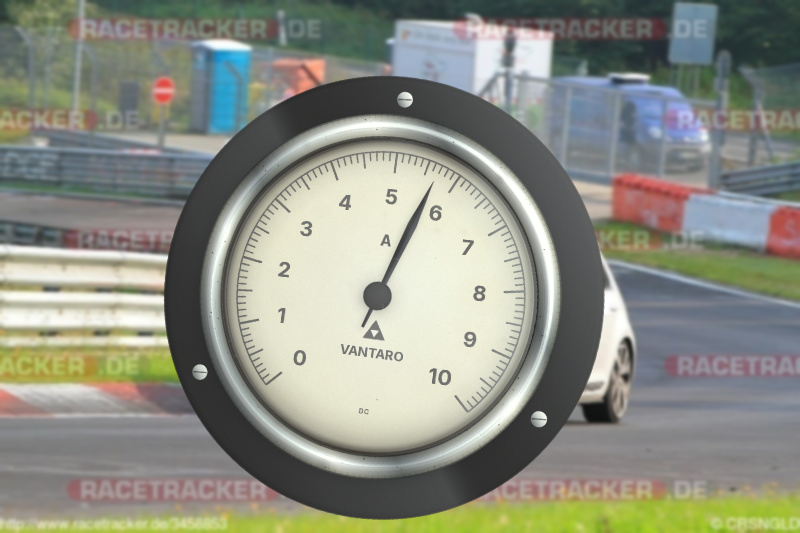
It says 5.7 A
